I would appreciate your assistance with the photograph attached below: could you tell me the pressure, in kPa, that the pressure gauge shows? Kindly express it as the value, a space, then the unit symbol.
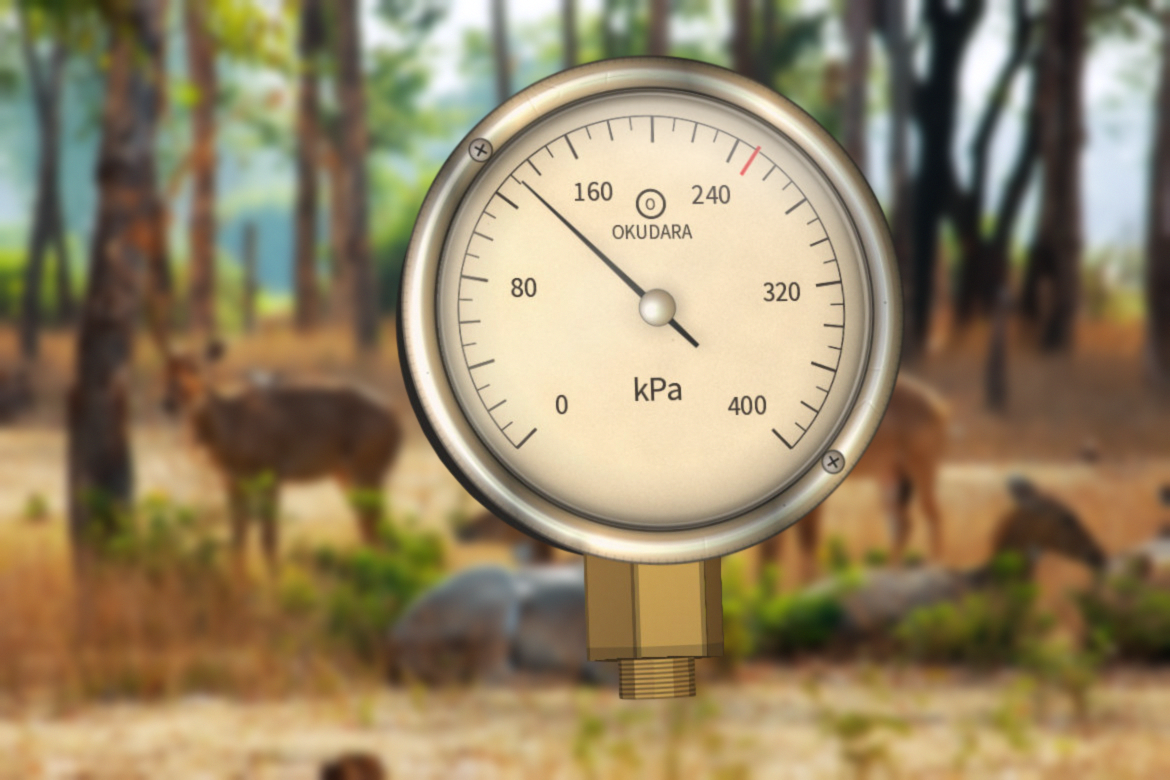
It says 130 kPa
